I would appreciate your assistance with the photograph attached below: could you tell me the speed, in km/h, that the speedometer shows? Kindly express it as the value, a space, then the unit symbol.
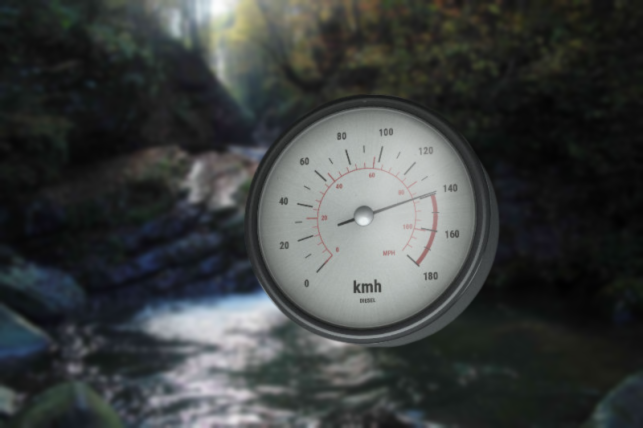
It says 140 km/h
